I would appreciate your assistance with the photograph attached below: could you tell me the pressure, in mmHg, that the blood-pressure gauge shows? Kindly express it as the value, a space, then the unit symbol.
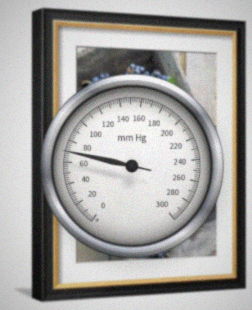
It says 70 mmHg
